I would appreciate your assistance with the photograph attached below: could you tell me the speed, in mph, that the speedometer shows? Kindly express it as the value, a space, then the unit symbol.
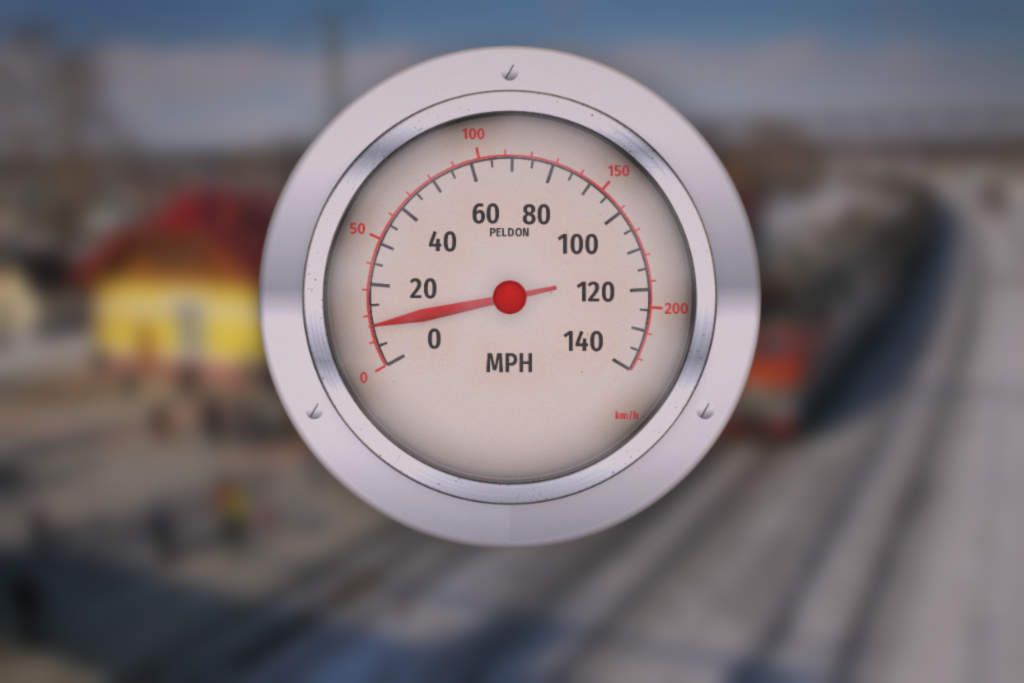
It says 10 mph
